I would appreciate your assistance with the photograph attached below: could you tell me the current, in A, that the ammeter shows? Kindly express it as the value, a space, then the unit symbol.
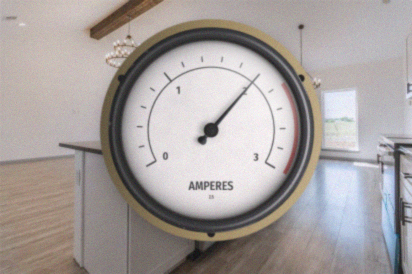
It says 2 A
